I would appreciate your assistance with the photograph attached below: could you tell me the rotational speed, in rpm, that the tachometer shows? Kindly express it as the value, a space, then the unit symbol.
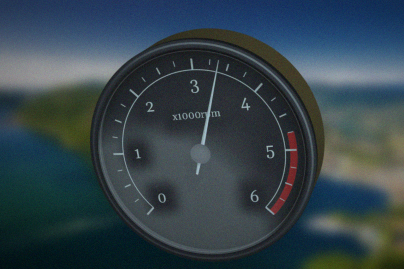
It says 3375 rpm
